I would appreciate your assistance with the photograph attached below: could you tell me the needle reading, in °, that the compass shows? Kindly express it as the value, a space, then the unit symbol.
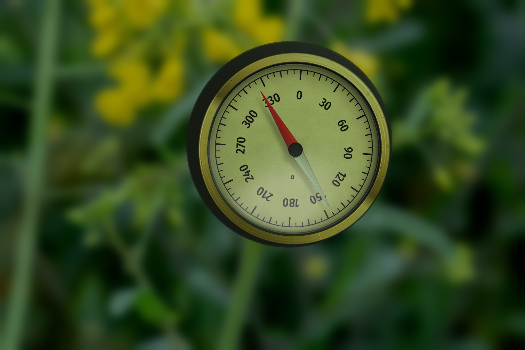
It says 325 °
